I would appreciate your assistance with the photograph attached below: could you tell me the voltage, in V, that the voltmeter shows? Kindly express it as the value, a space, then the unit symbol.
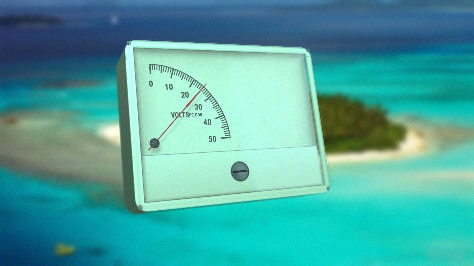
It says 25 V
